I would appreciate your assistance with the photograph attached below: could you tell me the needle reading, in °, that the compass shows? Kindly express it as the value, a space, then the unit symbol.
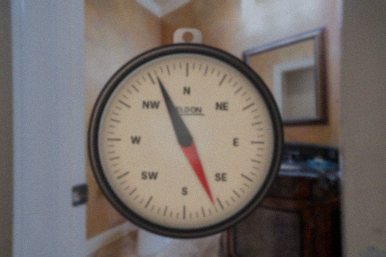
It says 155 °
